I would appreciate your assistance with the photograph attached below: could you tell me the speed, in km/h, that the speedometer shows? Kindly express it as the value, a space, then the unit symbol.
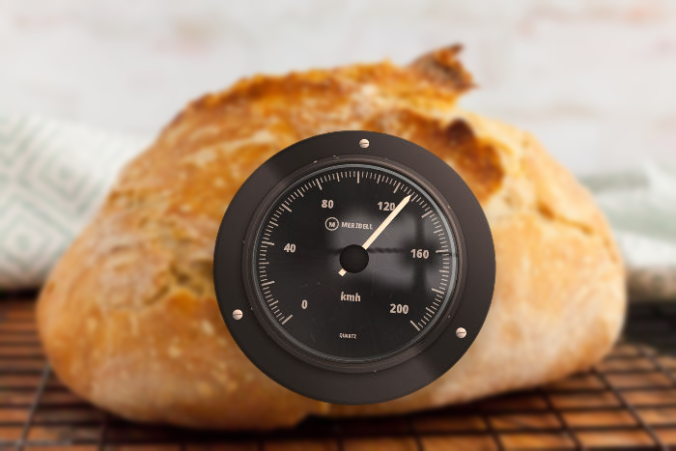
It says 128 km/h
